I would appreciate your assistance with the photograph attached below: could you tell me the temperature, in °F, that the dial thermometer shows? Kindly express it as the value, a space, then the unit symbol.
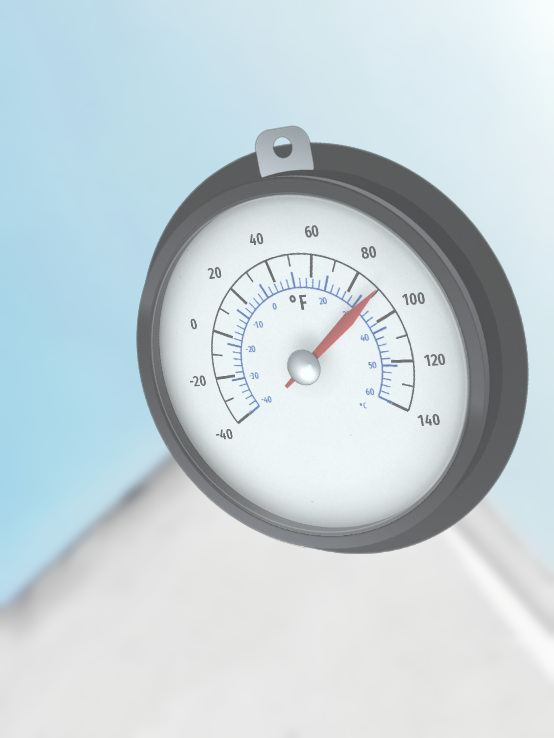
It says 90 °F
